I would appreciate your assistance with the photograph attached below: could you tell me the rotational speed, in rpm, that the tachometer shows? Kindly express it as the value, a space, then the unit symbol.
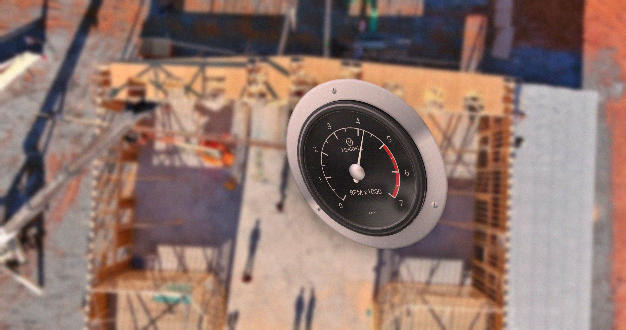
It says 4250 rpm
